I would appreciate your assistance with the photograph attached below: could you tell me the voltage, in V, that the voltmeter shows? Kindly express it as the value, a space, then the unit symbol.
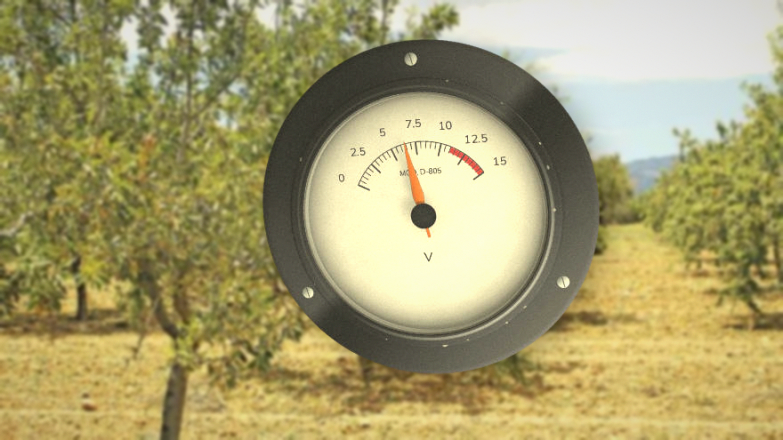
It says 6.5 V
